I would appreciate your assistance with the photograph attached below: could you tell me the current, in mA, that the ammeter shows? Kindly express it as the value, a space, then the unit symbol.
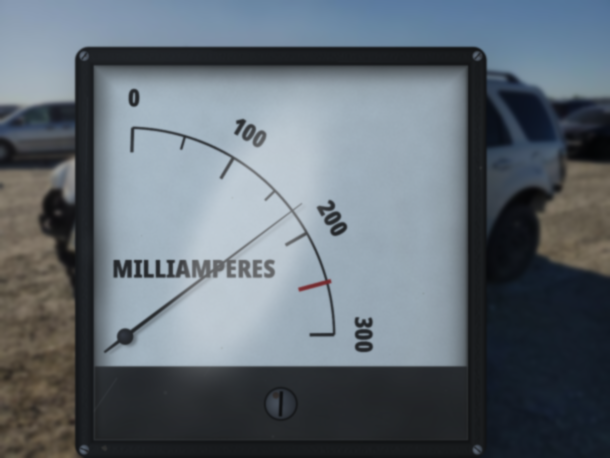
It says 175 mA
